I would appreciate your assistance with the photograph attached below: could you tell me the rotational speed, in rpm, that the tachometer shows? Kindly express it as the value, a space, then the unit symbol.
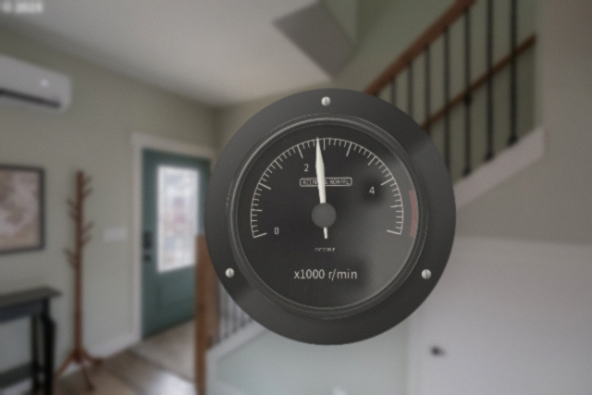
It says 2400 rpm
